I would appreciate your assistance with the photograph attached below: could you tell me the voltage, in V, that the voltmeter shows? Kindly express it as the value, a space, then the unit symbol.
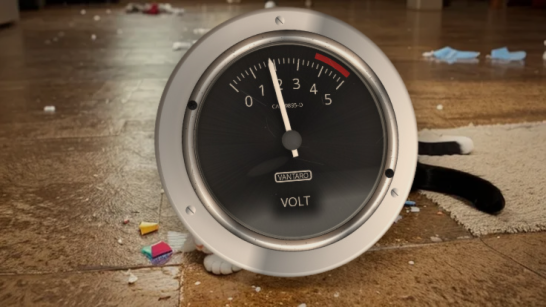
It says 1.8 V
